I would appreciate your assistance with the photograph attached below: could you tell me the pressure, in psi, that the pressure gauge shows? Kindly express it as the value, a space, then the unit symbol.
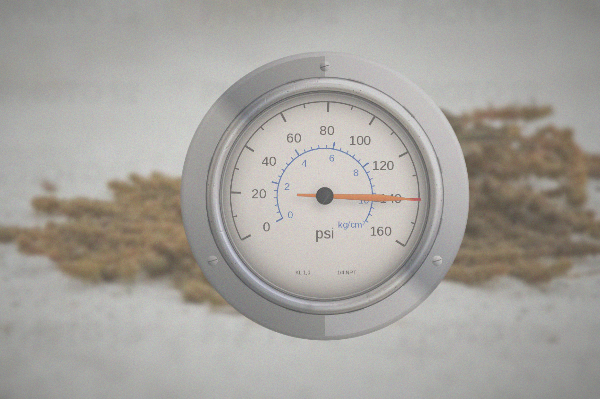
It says 140 psi
